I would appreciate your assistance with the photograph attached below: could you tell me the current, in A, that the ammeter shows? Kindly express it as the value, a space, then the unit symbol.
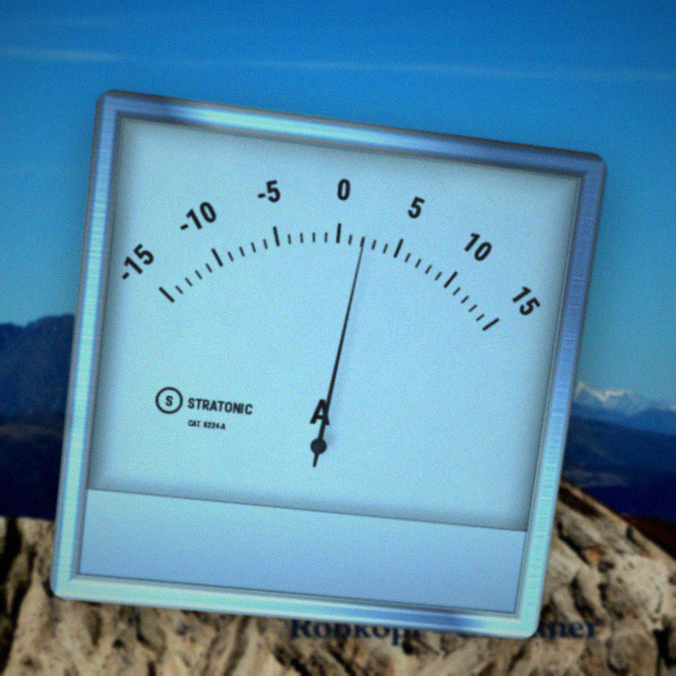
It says 2 A
